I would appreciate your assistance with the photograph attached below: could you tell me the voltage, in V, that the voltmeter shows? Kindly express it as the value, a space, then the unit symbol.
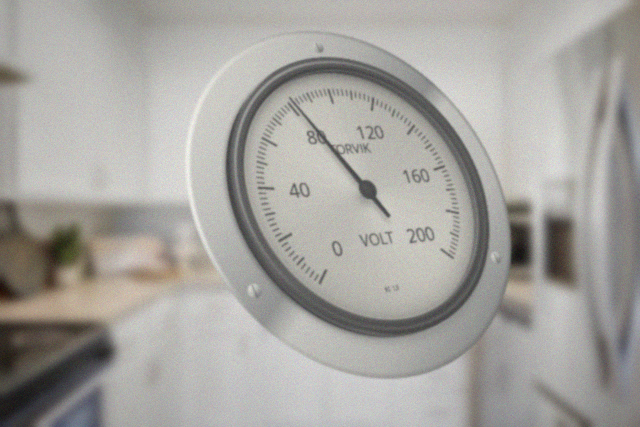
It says 80 V
